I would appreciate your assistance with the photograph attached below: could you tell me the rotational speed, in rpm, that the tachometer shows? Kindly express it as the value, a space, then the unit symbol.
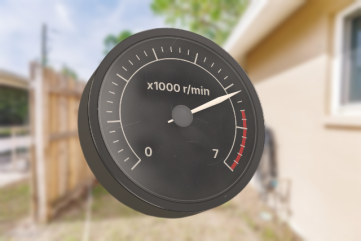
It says 5200 rpm
